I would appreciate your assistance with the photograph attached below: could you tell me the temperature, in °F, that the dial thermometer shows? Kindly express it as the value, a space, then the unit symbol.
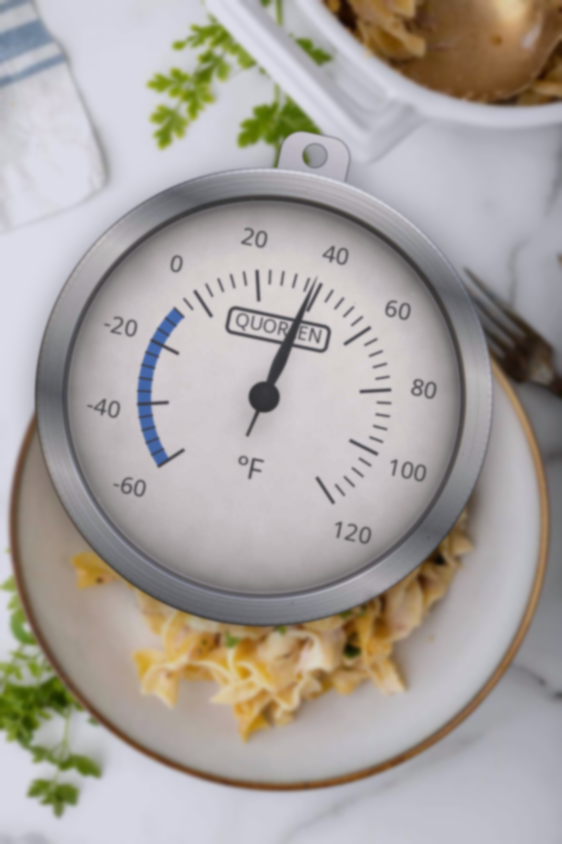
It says 38 °F
